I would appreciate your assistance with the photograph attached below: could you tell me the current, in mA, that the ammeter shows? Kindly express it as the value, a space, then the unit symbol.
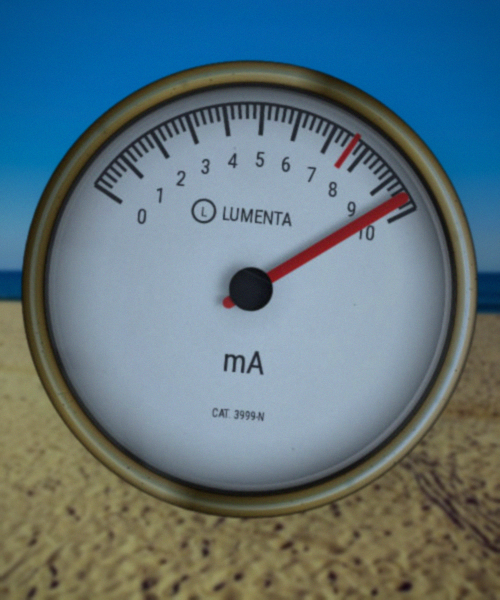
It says 9.6 mA
